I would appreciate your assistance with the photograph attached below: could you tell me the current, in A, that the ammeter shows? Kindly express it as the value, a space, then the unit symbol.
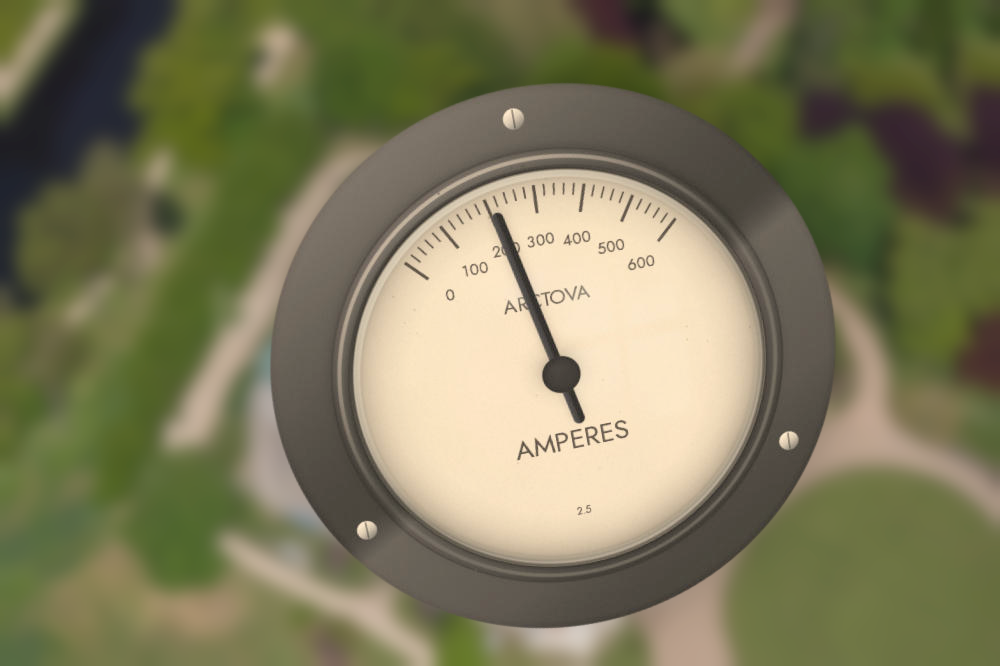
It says 210 A
